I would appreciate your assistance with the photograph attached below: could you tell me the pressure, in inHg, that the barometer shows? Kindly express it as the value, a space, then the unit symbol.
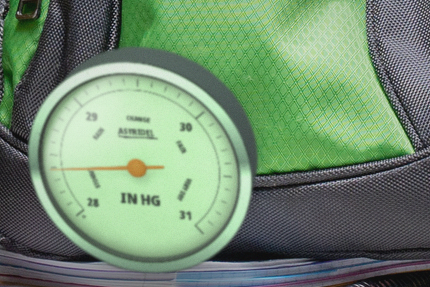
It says 28.4 inHg
